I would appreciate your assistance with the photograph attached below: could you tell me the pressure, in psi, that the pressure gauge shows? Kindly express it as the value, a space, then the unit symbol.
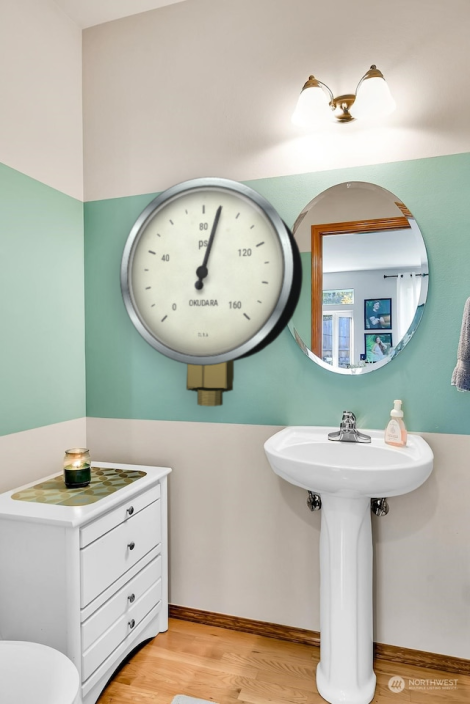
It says 90 psi
